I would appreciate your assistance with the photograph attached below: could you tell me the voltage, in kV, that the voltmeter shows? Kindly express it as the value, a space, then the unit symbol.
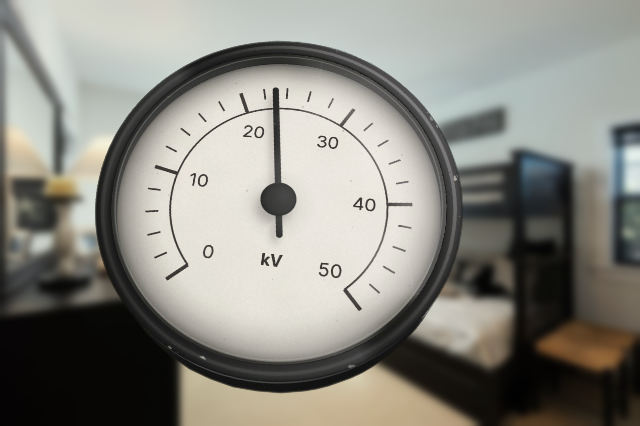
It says 23 kV
